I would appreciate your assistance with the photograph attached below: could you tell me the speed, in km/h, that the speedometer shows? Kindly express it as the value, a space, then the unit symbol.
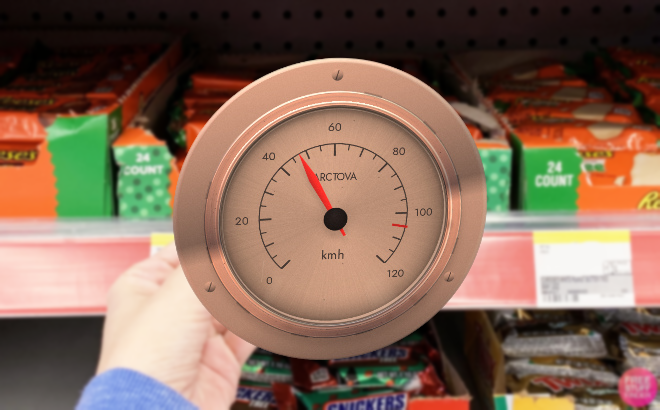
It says 47.5 km/h
